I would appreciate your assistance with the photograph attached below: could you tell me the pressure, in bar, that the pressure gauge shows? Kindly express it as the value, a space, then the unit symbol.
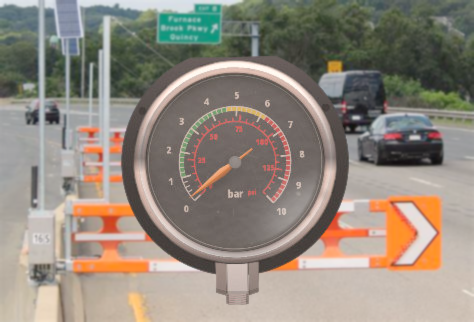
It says 0.2 bar
